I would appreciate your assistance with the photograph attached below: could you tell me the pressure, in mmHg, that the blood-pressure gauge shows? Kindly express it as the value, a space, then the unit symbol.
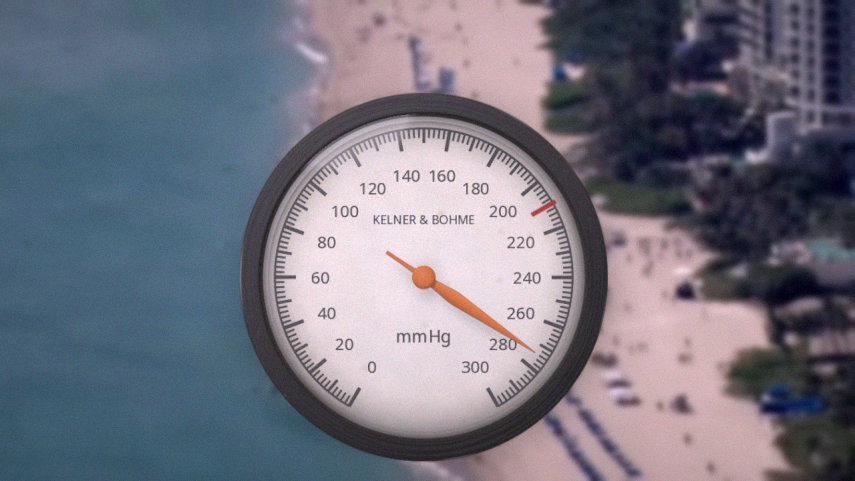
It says 274 mmHg
